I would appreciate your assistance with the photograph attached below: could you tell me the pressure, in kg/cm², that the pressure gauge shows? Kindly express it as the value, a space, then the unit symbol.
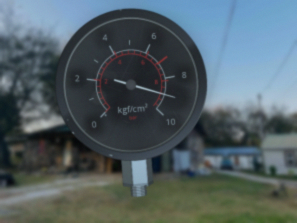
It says 9 kg/cm²
